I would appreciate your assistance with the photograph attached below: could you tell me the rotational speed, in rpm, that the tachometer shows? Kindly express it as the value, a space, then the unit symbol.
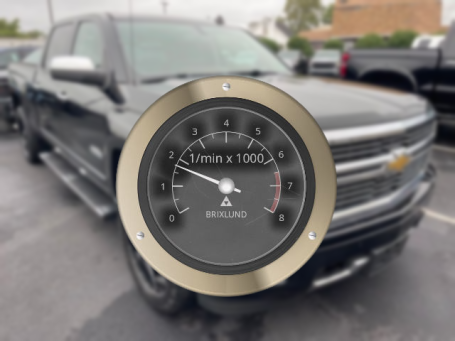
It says 1750 rpm
